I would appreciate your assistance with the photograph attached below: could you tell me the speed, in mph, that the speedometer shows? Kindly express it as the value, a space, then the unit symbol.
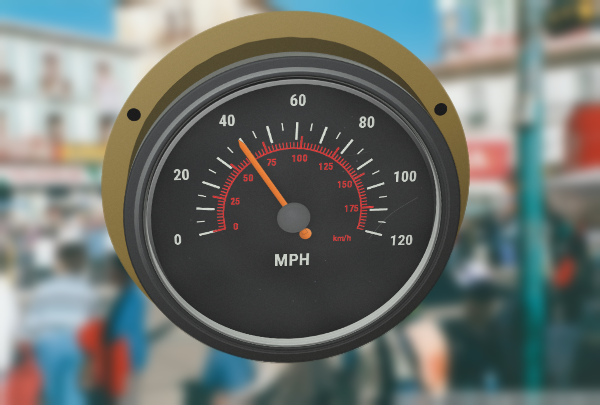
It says 40 mph
